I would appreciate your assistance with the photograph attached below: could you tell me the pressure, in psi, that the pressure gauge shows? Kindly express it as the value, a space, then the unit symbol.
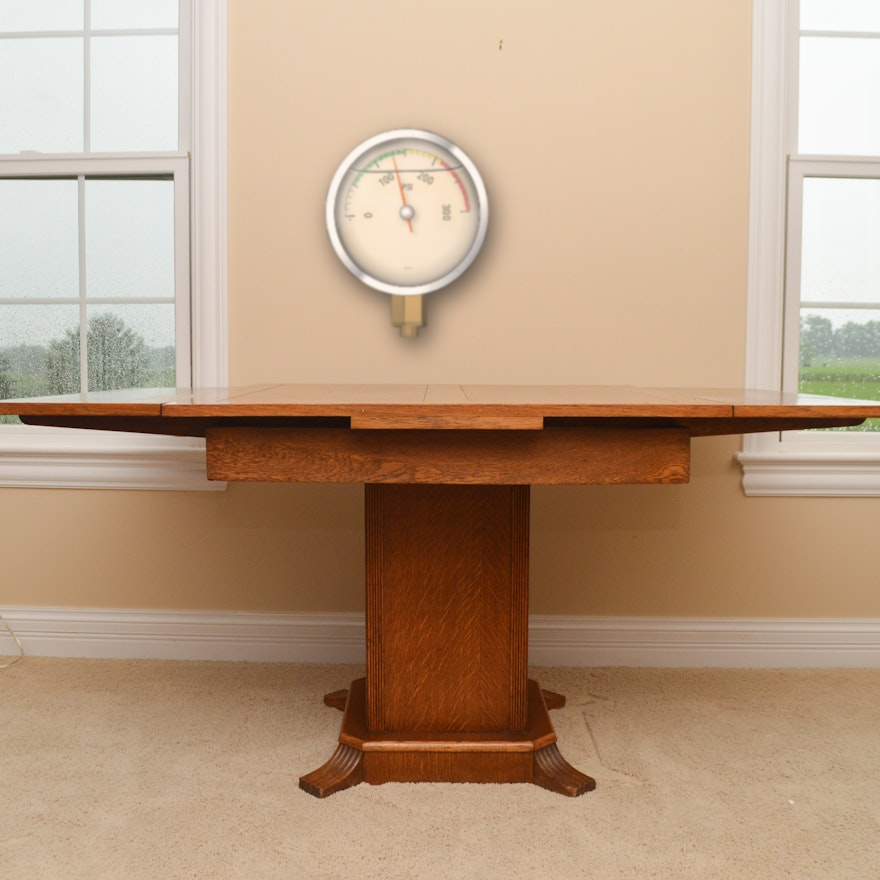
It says 130 psi
